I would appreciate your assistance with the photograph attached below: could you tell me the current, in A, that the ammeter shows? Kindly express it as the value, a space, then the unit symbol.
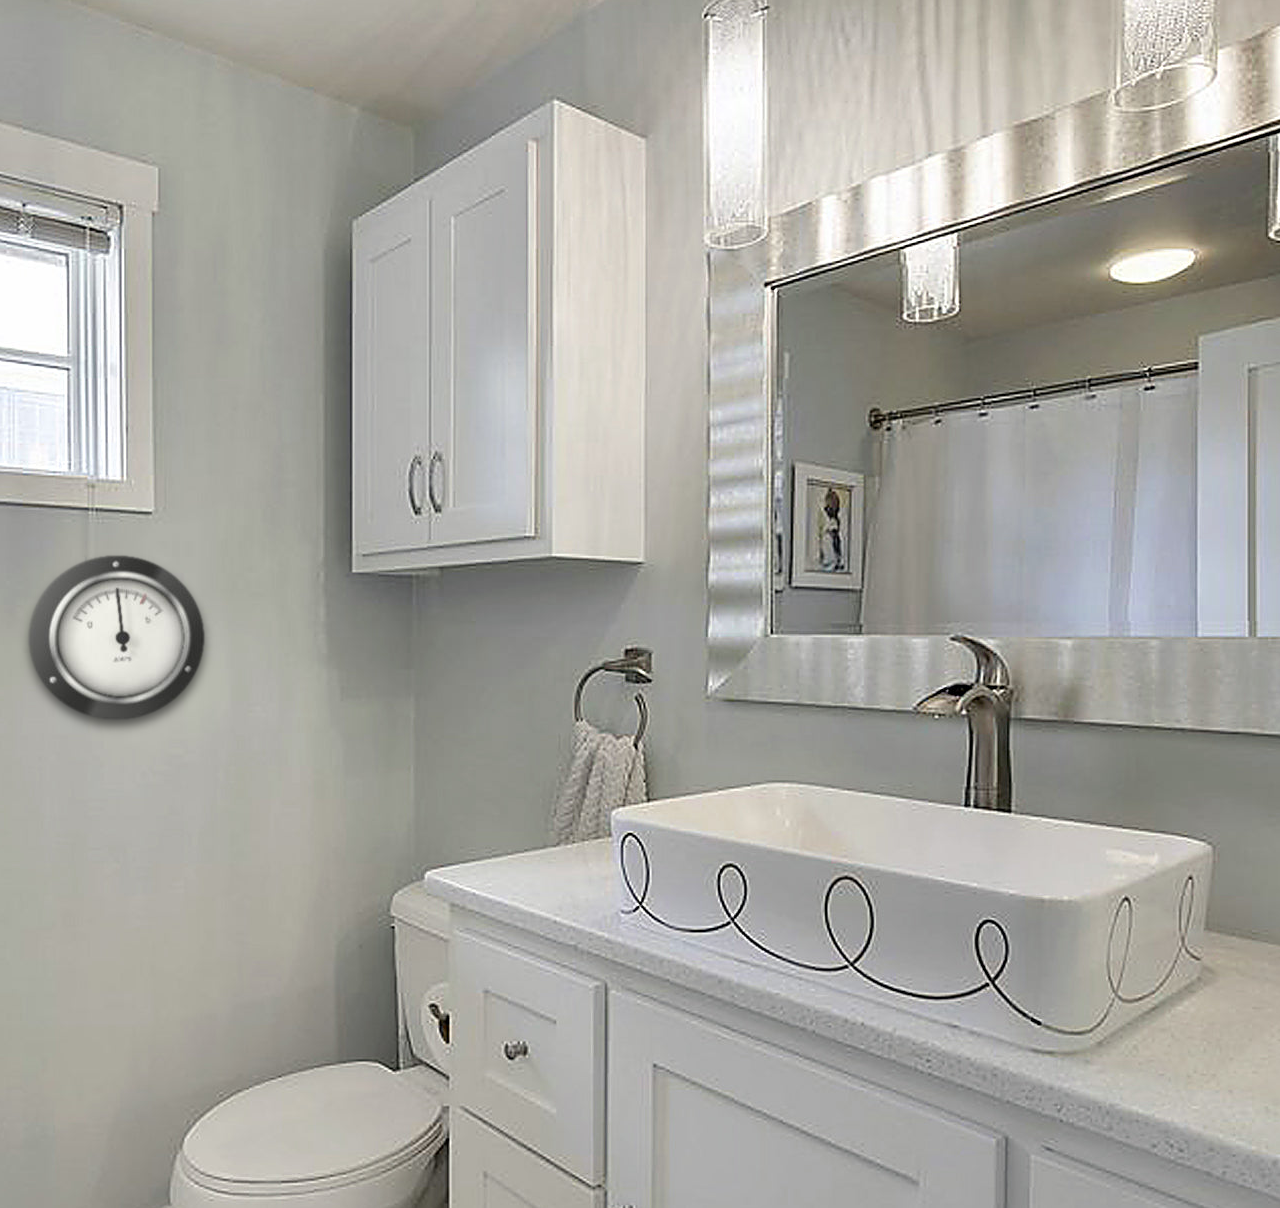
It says 2.5 A
